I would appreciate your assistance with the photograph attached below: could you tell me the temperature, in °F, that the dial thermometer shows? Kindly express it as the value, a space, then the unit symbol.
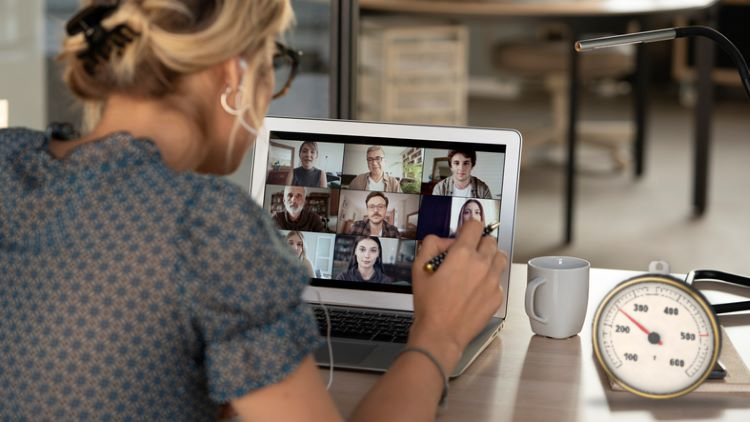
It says 250 °F
